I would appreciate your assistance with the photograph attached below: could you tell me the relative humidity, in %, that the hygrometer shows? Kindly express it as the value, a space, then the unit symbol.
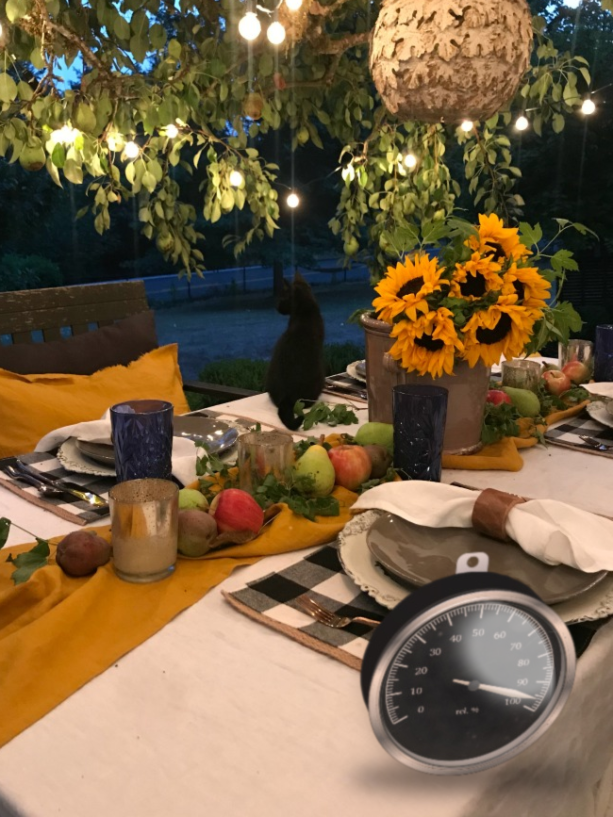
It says 95 %
